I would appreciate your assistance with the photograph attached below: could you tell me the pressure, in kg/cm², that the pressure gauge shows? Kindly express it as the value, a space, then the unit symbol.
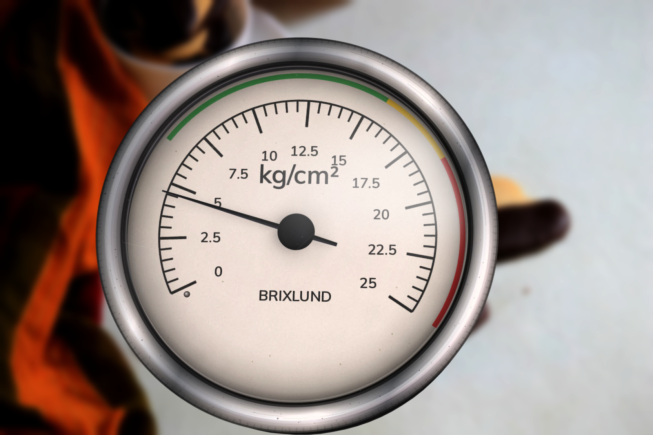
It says 4.5 kg/cm²
